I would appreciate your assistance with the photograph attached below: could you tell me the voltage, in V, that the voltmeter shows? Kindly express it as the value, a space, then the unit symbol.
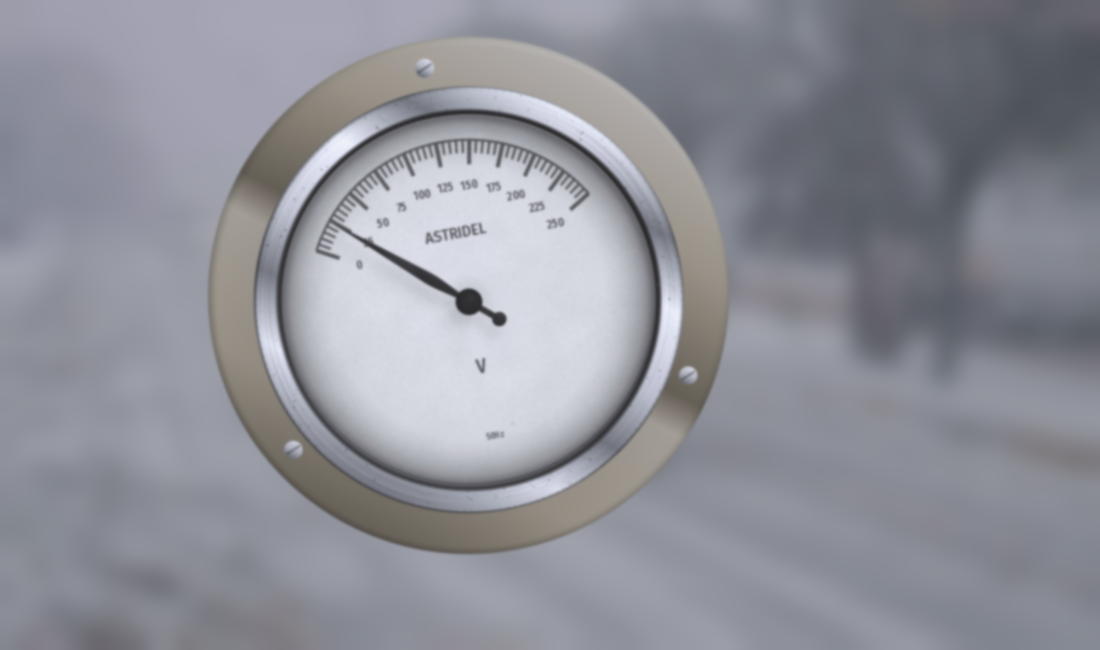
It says 25 V
